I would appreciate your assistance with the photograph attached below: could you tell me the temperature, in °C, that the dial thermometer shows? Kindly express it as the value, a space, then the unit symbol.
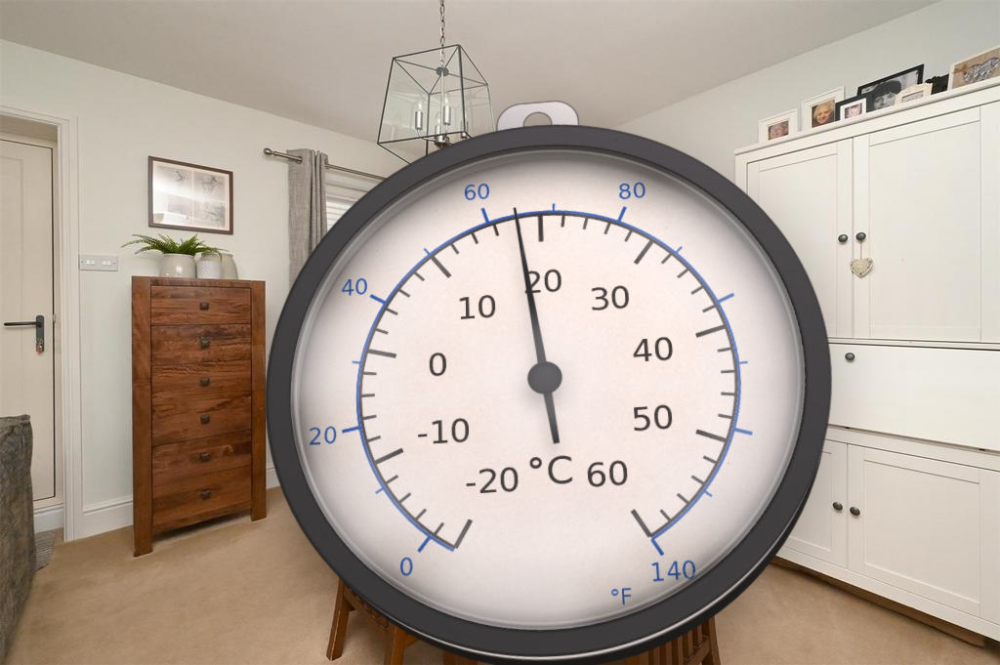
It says 18 °C
